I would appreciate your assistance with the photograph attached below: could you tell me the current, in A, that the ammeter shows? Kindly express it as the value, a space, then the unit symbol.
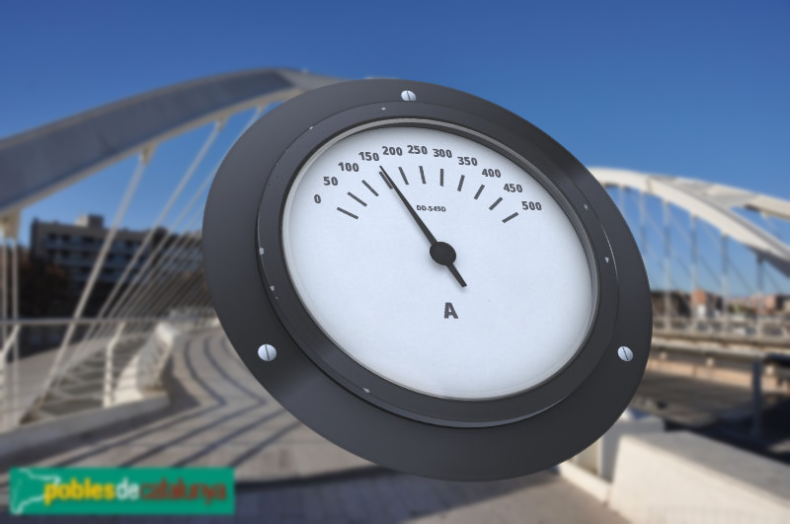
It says 150 A
